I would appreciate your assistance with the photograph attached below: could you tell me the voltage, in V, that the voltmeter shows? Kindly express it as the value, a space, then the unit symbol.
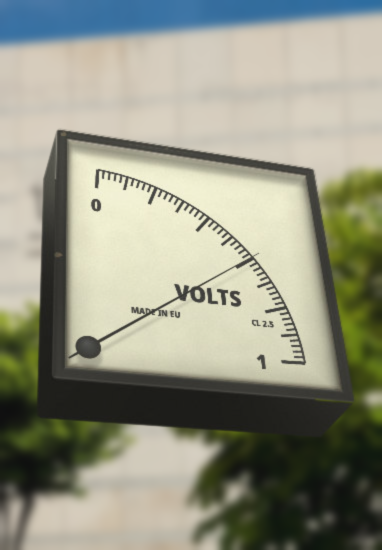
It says 0.6 V
